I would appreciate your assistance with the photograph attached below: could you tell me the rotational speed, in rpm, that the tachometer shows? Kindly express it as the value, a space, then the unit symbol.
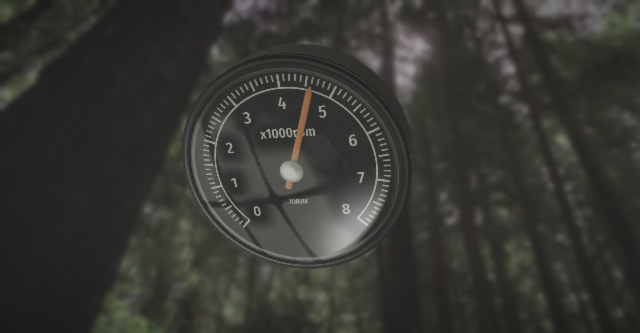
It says 4600 rpm
